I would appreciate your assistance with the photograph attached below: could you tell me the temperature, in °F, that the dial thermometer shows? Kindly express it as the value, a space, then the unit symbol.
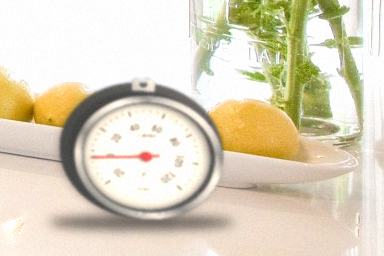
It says 0 °F
